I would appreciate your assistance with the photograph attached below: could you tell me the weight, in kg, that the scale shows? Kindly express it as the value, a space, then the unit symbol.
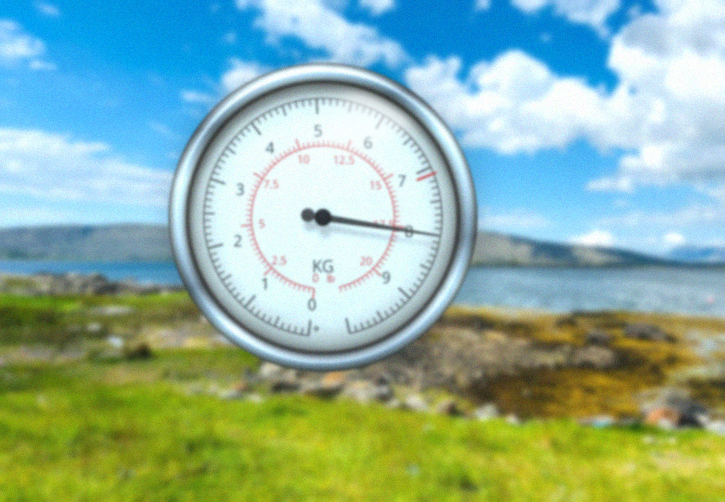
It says 8 kg
